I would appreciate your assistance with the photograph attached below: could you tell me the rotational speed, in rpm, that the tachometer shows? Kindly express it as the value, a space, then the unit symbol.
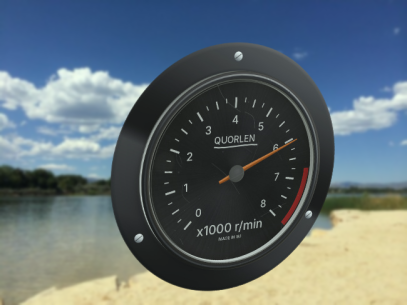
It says 6000 rpm
